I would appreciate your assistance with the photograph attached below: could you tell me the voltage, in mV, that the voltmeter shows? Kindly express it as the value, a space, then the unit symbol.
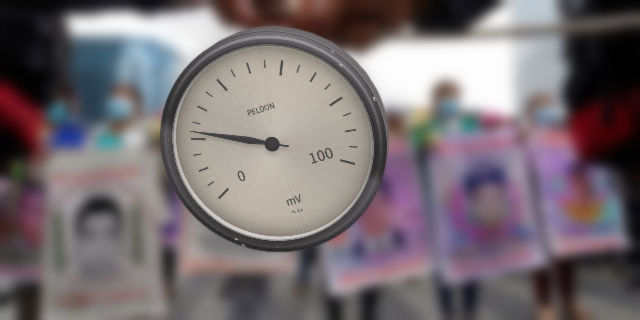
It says 22.5 mV
